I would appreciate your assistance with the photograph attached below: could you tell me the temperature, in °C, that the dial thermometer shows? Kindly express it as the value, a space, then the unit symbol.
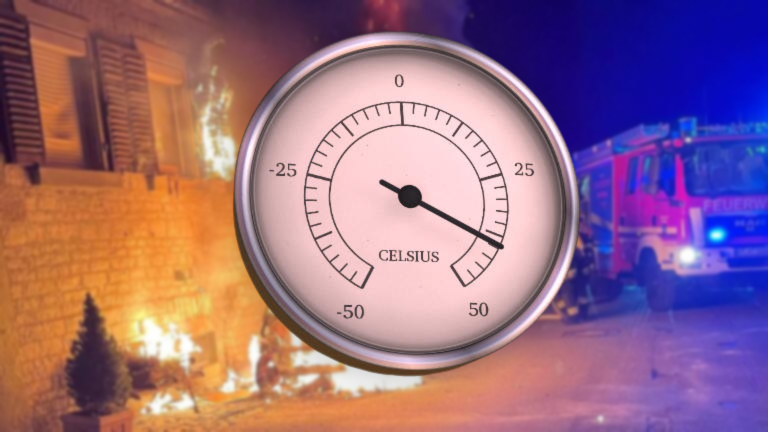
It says 40 °C
